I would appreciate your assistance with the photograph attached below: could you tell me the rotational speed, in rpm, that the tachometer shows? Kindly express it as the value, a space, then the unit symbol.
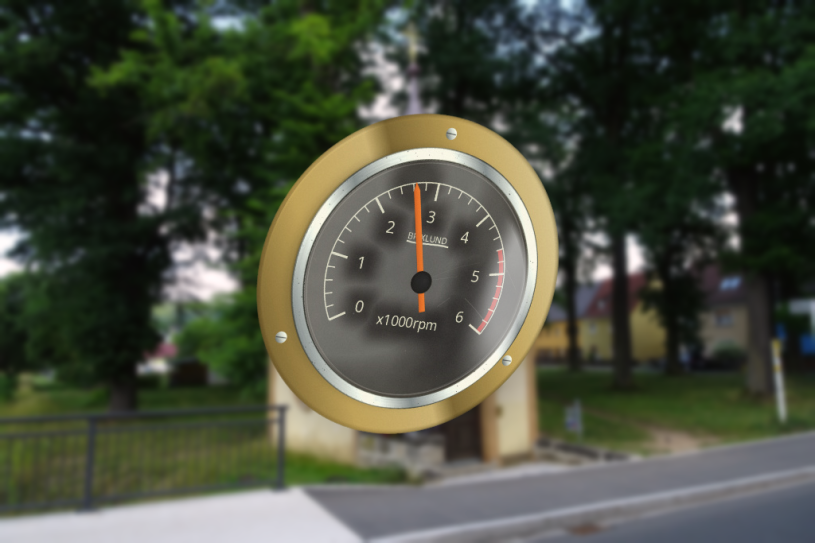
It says 2600 rpm
